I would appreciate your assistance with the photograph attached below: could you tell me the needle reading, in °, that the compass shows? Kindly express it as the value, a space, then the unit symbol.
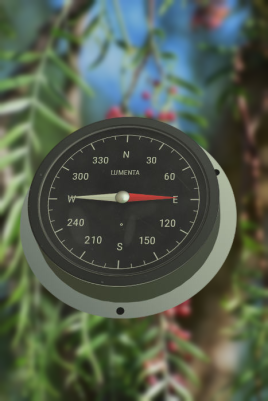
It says 90 °
